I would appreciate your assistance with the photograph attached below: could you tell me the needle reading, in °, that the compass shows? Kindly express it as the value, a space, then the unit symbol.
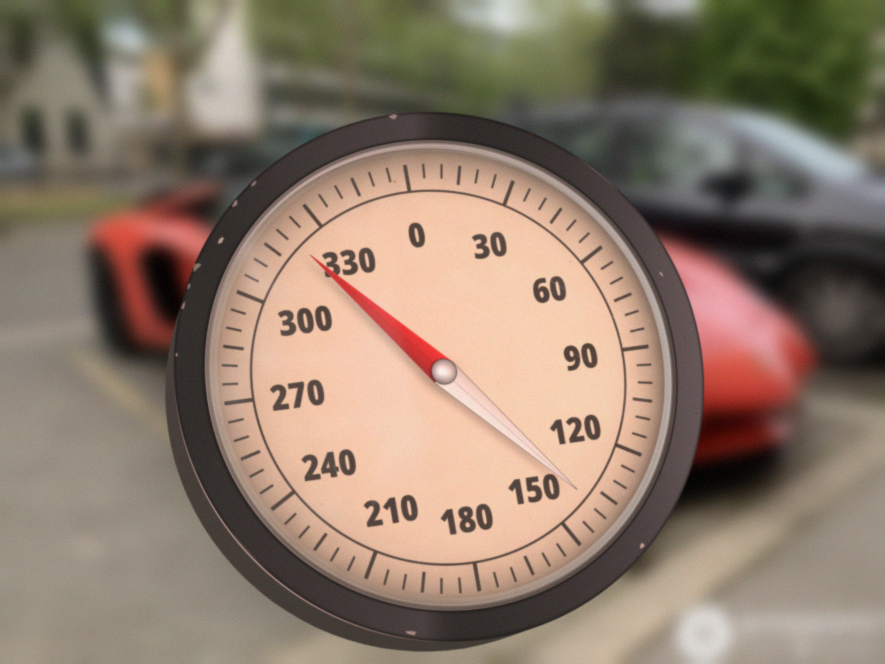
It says 320 °
